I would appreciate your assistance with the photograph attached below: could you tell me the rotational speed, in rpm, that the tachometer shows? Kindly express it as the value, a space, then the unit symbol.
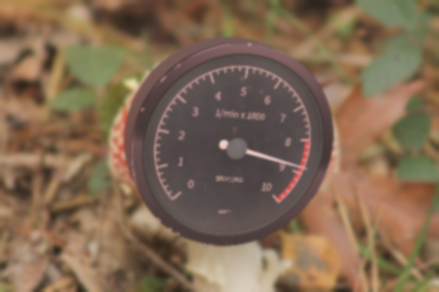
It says 8800 rpm
